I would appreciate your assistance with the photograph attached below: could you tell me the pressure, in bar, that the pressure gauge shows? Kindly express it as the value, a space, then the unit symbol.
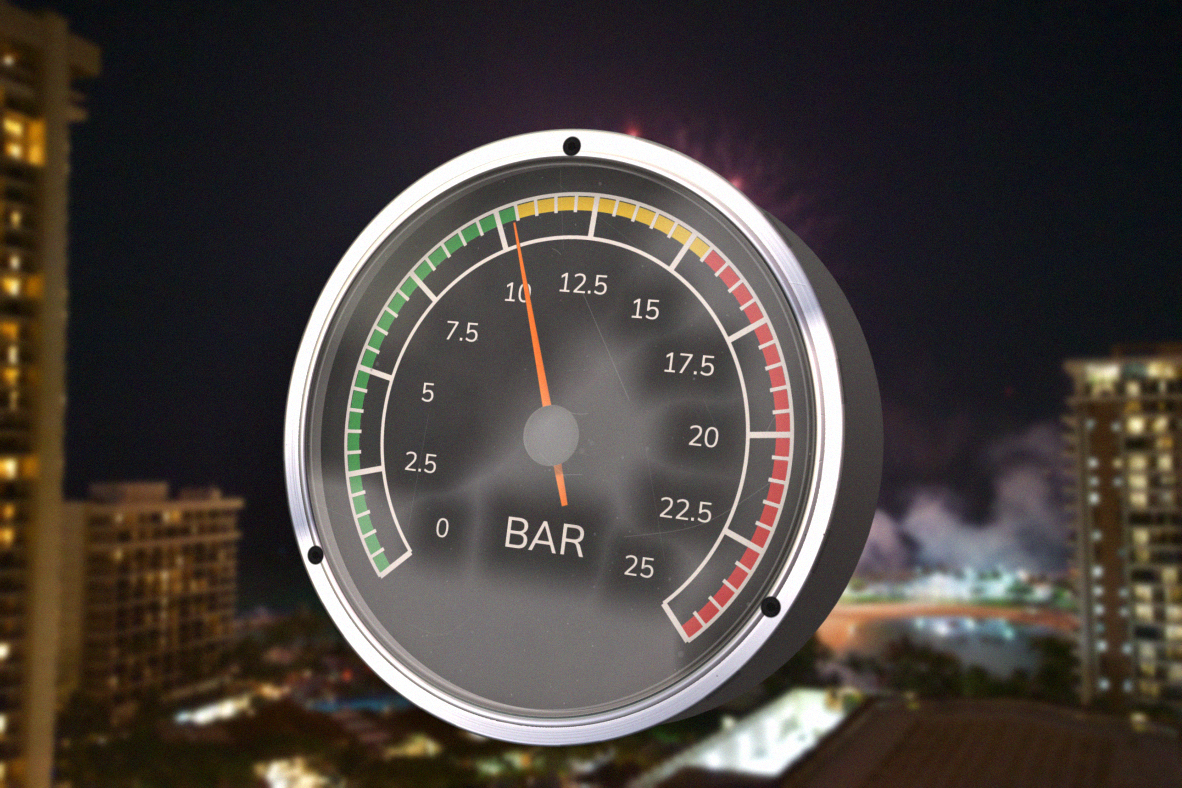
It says 10.5 bar
